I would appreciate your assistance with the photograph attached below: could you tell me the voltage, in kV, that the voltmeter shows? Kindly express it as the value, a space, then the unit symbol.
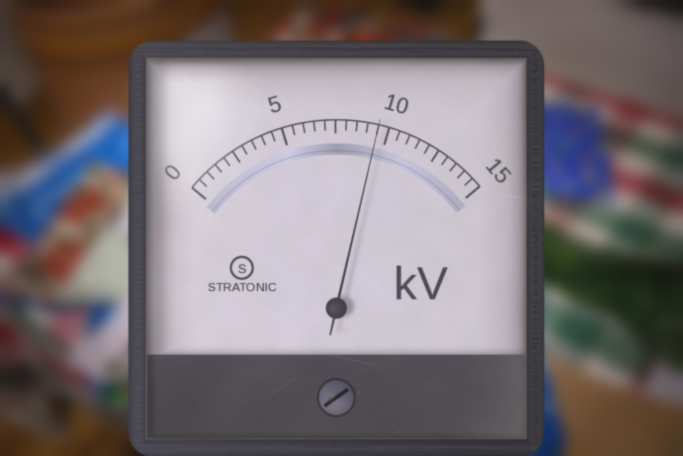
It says 9.5 kV
